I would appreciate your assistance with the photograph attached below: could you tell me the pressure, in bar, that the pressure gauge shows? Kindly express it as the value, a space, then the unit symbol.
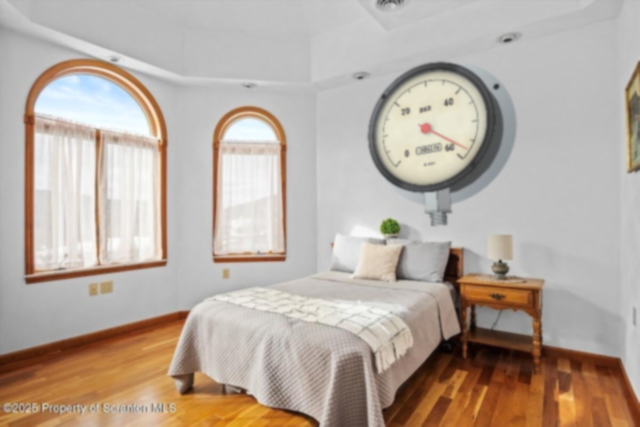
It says 57.5 bar
